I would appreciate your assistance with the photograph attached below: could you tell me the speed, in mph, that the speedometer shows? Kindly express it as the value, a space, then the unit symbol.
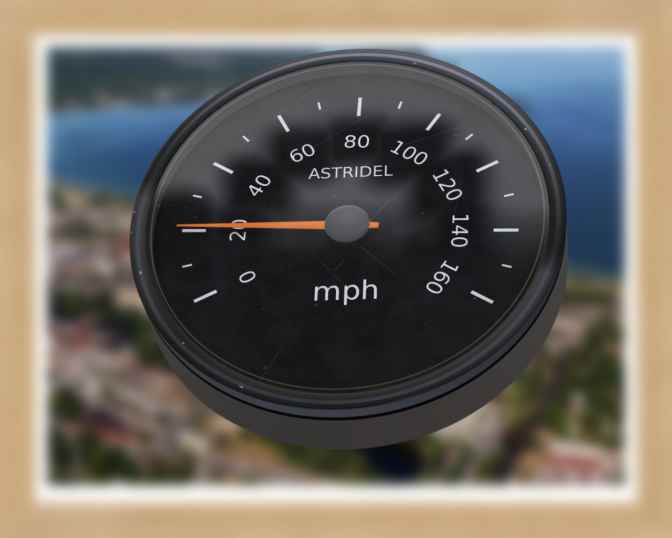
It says 20 mph
